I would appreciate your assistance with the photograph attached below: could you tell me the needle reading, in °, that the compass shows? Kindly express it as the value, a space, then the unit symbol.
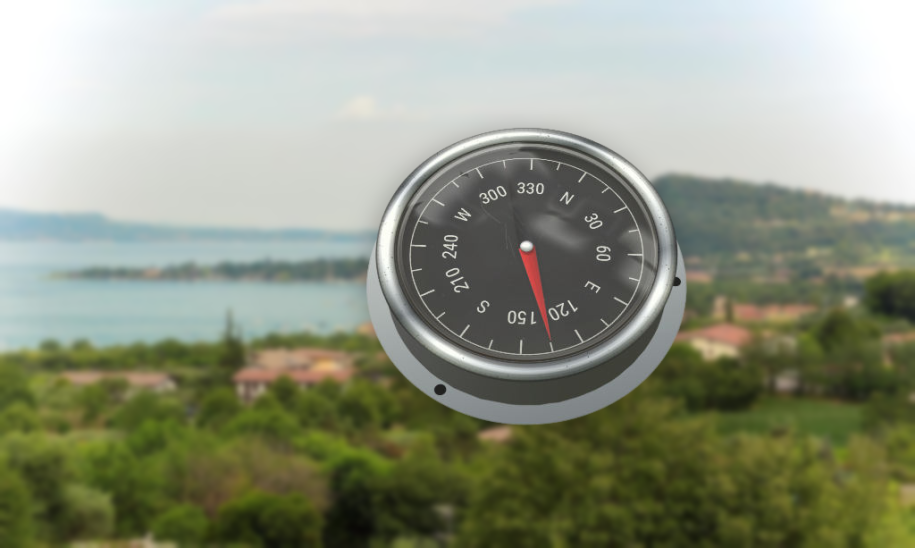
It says 135 °
